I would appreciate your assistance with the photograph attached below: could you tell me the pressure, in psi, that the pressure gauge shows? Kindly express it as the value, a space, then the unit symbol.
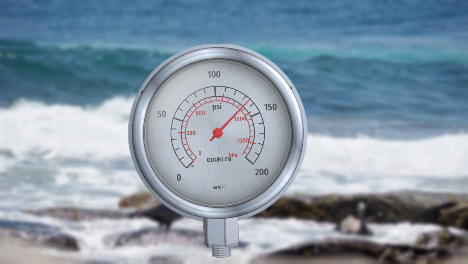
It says 135 psi
